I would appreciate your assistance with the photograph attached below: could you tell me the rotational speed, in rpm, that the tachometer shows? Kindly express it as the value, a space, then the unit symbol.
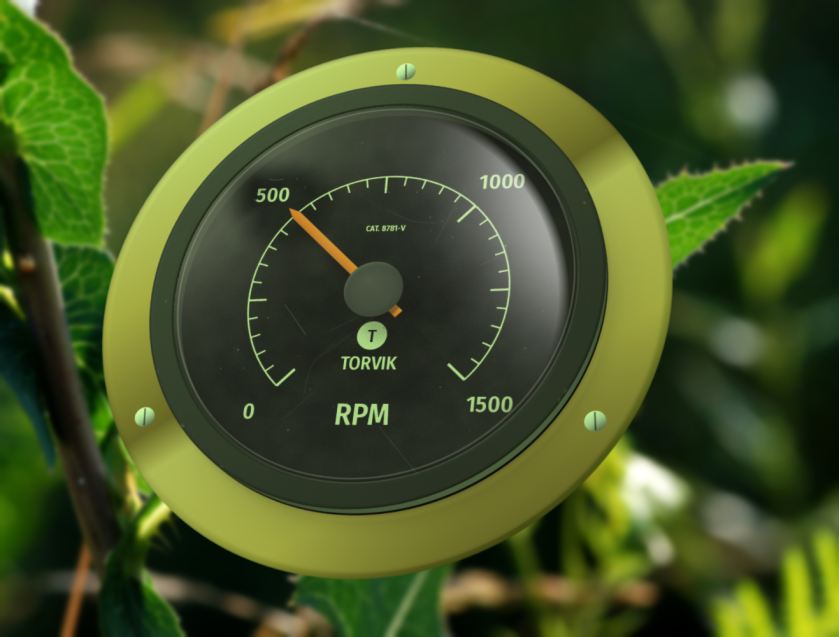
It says 500 rpm
